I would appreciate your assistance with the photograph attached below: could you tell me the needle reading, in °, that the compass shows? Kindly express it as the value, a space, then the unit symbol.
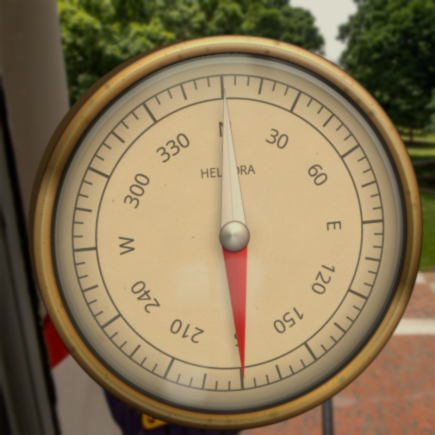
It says 180 °
